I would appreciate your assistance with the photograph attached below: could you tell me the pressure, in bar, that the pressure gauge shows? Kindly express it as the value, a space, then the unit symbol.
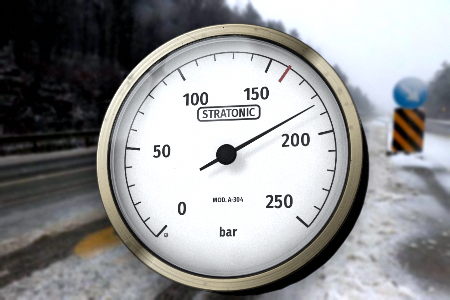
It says 185 bar
